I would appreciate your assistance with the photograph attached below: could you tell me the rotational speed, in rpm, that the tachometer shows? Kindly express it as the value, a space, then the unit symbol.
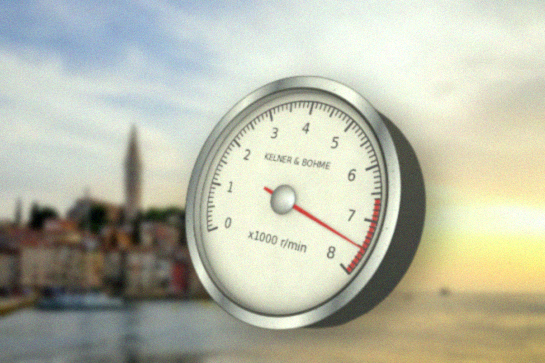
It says 7500 rpm
